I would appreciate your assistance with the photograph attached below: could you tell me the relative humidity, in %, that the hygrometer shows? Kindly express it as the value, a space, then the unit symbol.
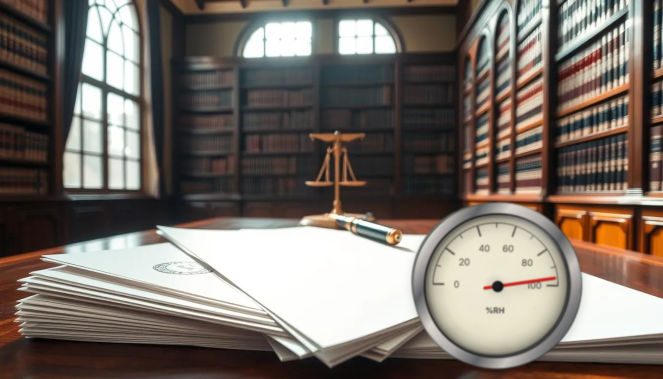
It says 95 %
